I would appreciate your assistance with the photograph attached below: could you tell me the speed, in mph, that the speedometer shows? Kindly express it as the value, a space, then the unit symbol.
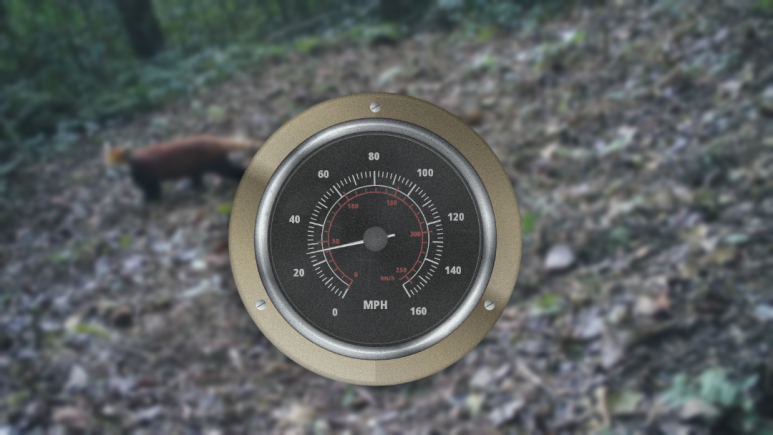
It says 26 mph
